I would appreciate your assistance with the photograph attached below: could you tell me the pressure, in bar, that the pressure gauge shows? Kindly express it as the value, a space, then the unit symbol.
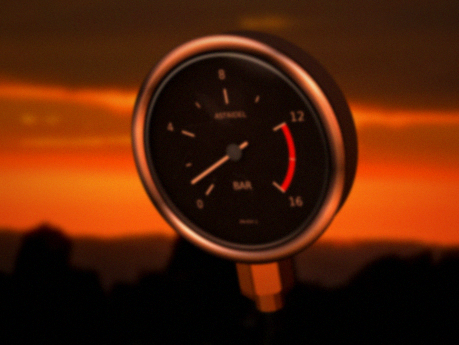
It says 1 bar
